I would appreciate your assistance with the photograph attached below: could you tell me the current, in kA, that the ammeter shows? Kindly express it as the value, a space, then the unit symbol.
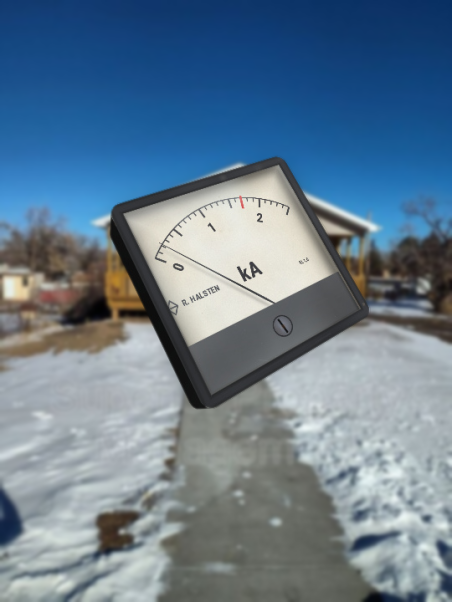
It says 0.2 kA
